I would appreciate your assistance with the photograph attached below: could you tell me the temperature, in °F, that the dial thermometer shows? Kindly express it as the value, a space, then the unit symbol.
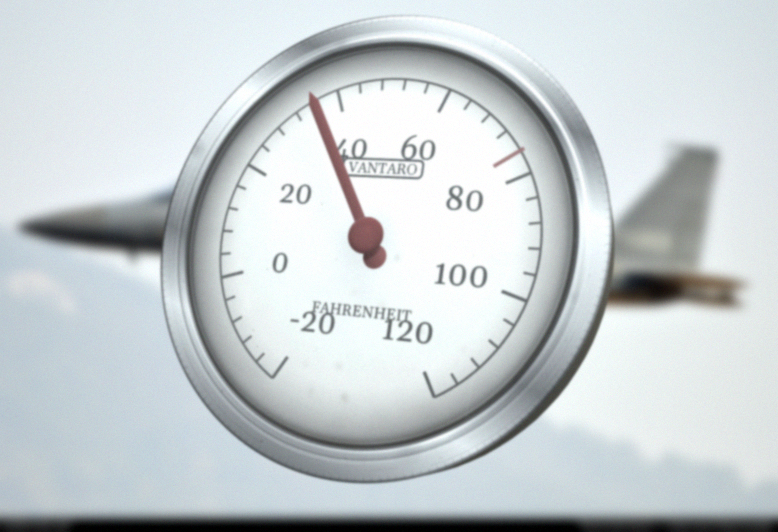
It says 36 °F
